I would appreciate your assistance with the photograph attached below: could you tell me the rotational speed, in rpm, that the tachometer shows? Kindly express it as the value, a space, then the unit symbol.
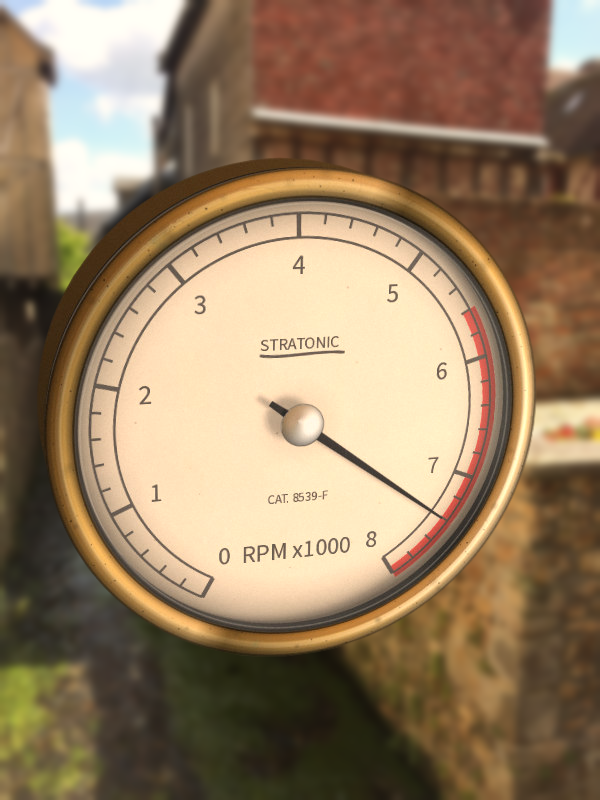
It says 7400 rpm
